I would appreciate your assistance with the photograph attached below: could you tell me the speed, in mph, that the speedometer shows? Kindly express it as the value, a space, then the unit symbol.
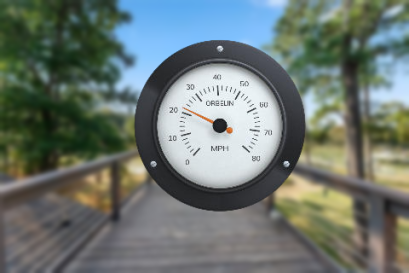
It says 22 mph
